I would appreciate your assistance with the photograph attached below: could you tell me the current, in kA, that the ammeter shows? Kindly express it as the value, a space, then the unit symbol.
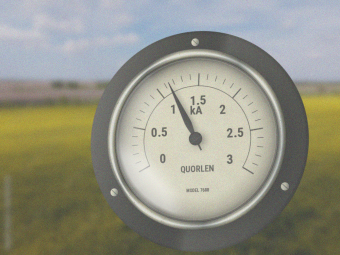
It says 1.15 kA
